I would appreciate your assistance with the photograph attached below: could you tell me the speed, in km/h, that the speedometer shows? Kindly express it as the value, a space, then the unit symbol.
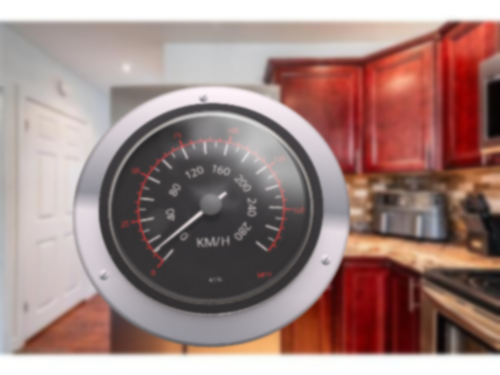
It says 10 km/h
